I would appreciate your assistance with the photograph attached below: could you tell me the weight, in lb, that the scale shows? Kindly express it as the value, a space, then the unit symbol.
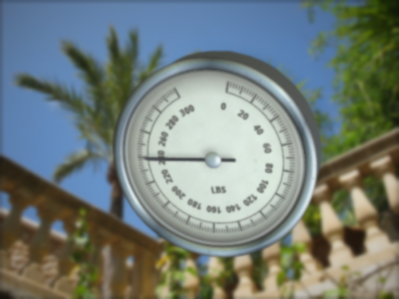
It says 240 lb
